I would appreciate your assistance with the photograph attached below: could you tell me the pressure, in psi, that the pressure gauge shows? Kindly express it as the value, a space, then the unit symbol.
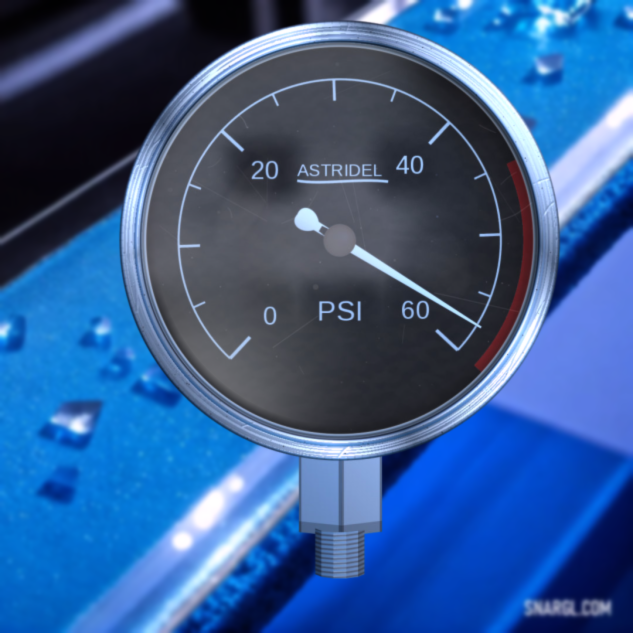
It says 57.5 psi
